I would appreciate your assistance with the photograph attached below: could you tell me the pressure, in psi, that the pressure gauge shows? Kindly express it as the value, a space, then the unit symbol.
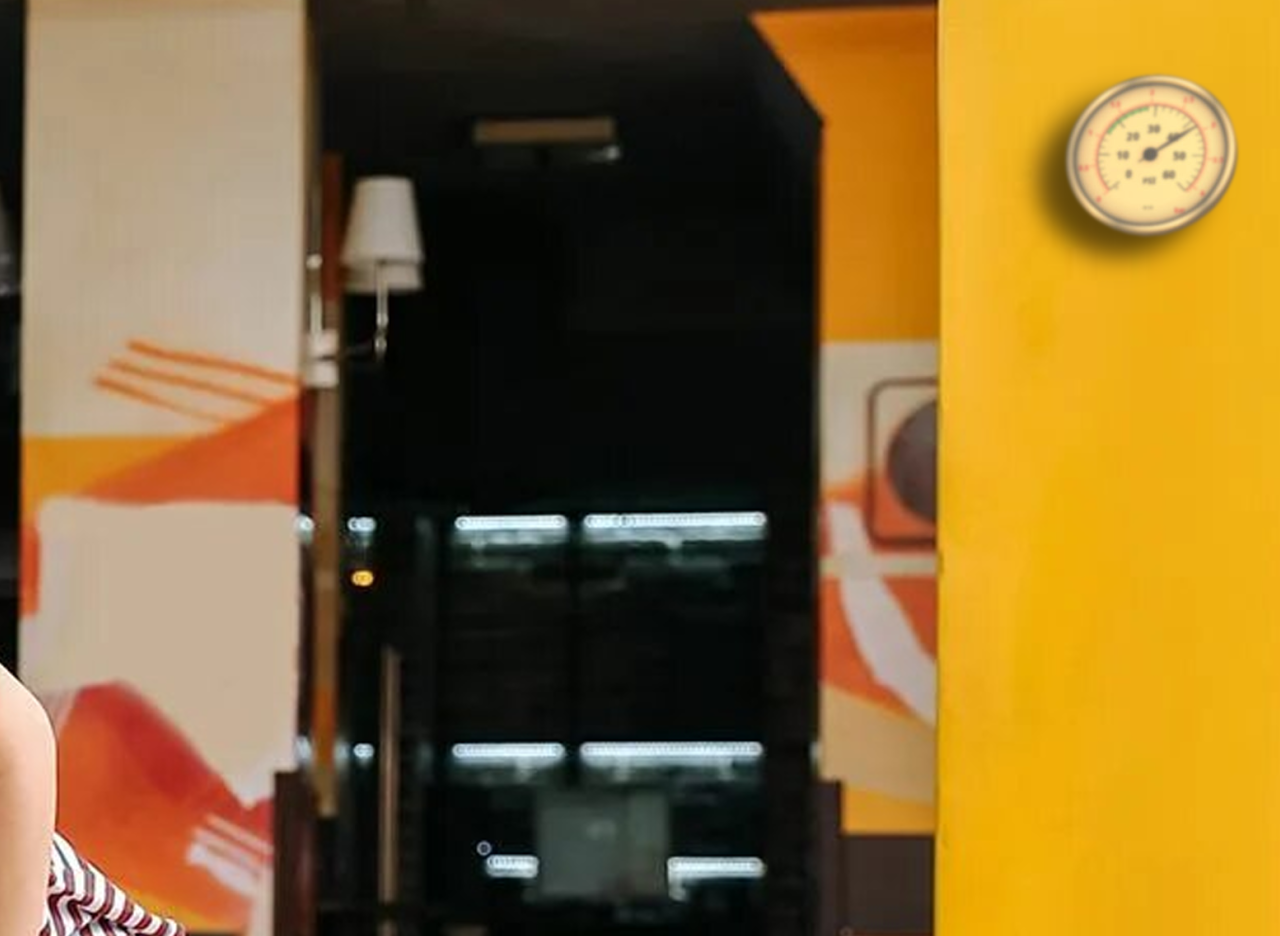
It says 42 psi
